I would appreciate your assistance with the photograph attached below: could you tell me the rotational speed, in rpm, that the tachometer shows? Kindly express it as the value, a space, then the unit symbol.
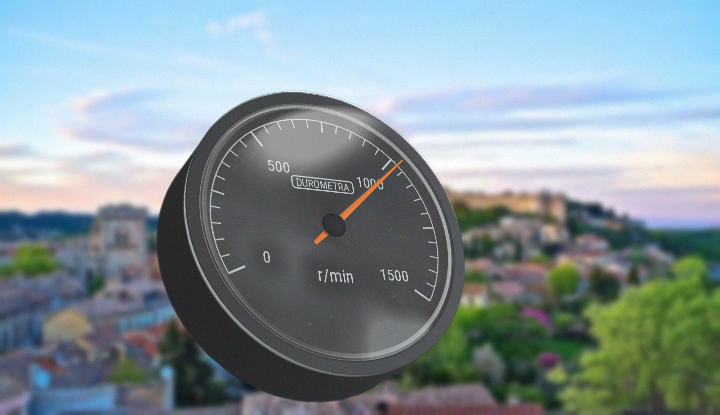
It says 1025 rpm
